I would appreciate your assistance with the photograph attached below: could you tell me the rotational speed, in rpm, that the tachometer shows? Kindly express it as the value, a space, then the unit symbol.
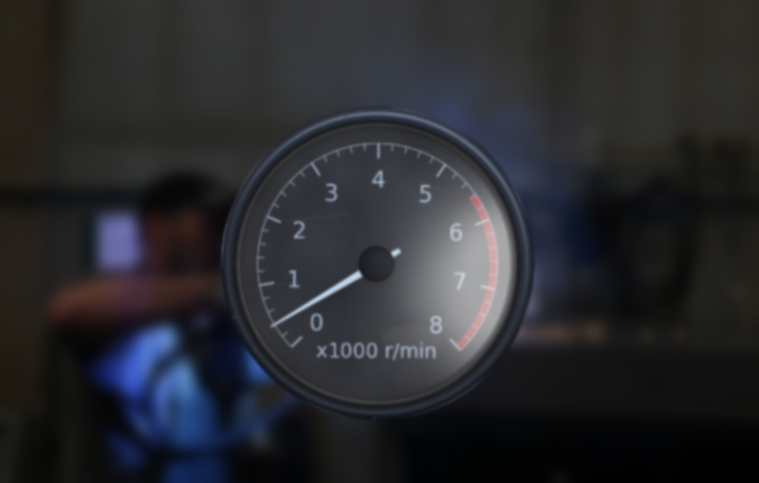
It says 400 rpm
